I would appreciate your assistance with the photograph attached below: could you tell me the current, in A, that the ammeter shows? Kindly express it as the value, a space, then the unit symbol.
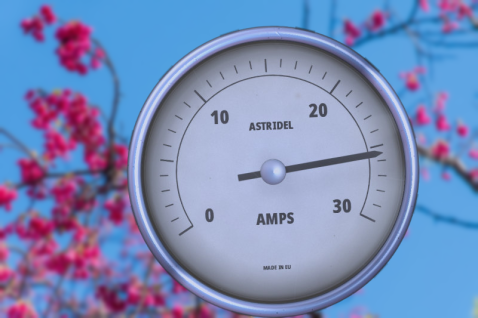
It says 25.5 A
